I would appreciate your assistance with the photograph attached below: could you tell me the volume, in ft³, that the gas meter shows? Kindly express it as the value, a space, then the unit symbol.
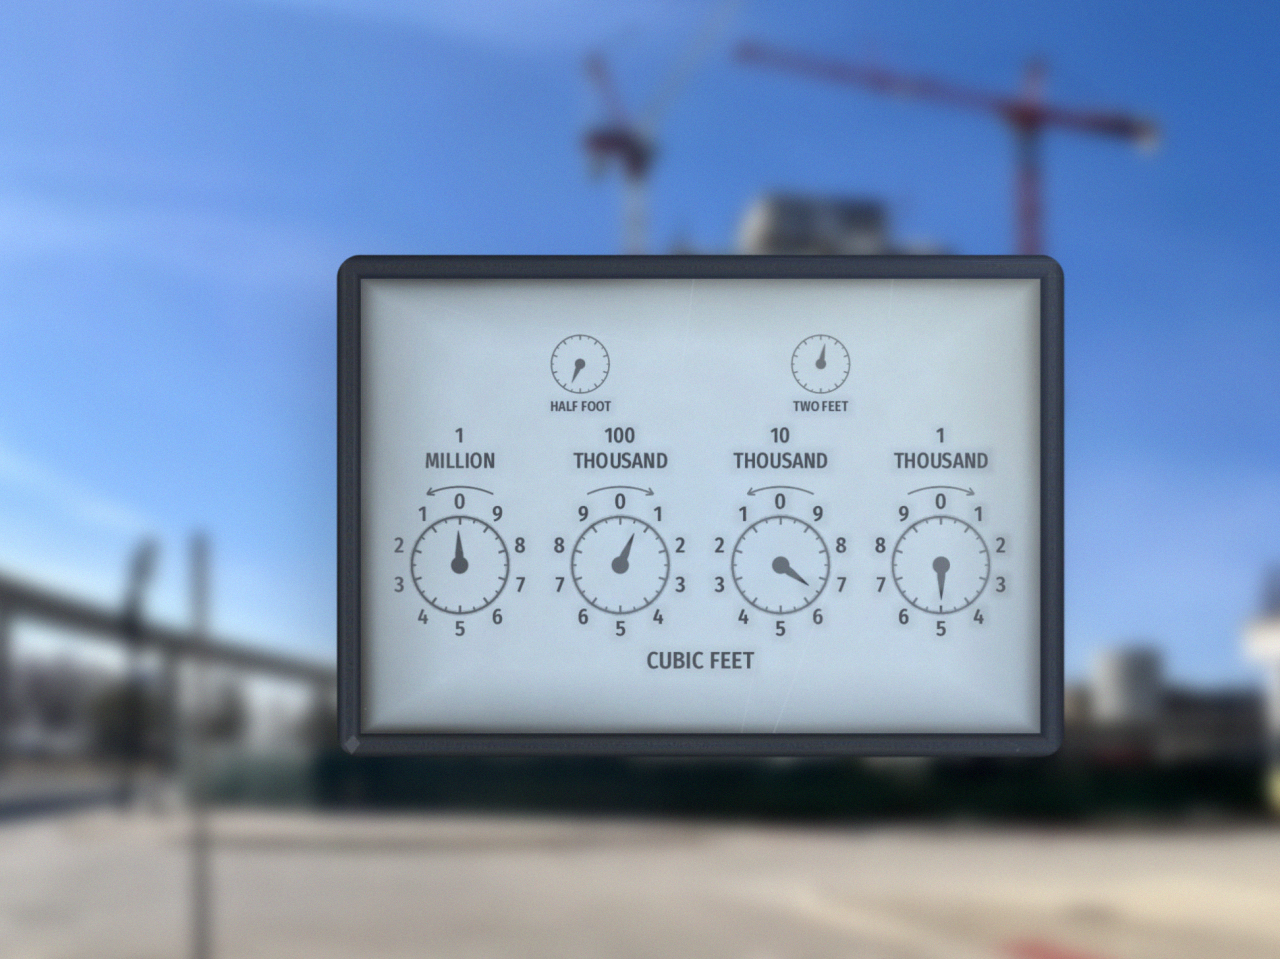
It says 6500 ft³
